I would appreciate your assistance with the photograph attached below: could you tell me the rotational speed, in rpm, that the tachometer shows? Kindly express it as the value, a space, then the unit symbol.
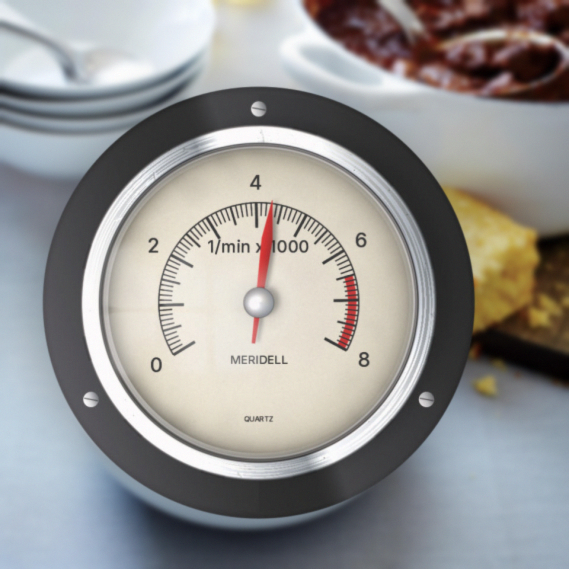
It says 4300 rpm
